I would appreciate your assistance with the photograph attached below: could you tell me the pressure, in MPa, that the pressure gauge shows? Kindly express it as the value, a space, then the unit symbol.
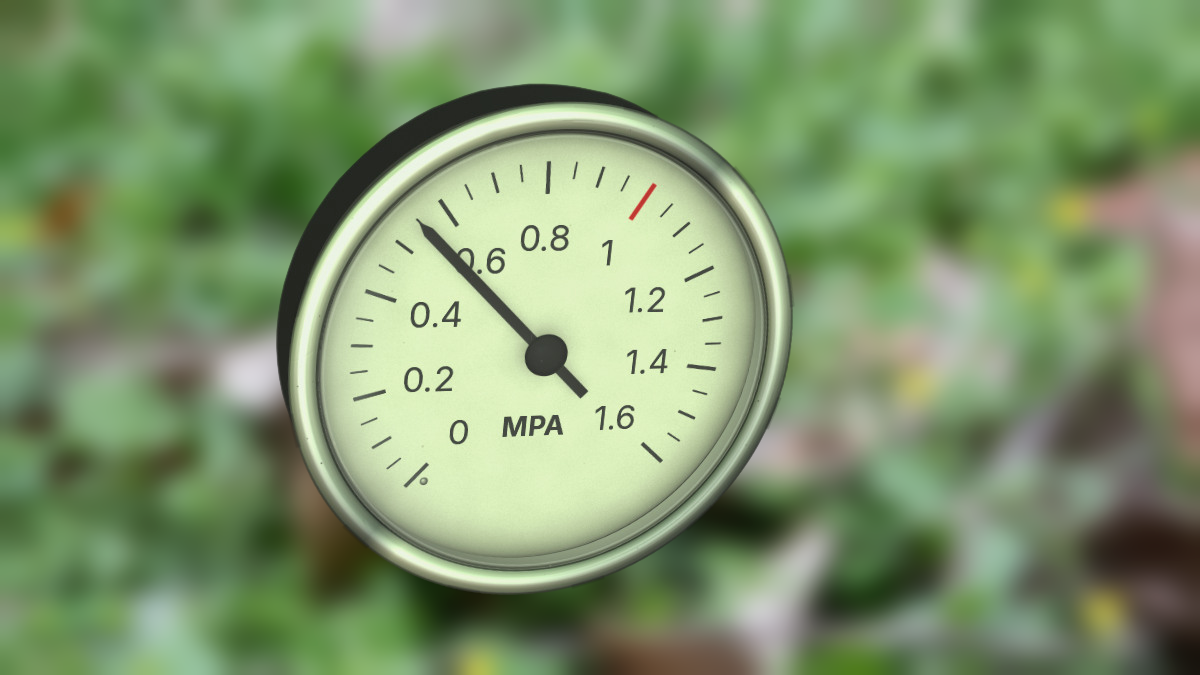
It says 0.55 MPa
